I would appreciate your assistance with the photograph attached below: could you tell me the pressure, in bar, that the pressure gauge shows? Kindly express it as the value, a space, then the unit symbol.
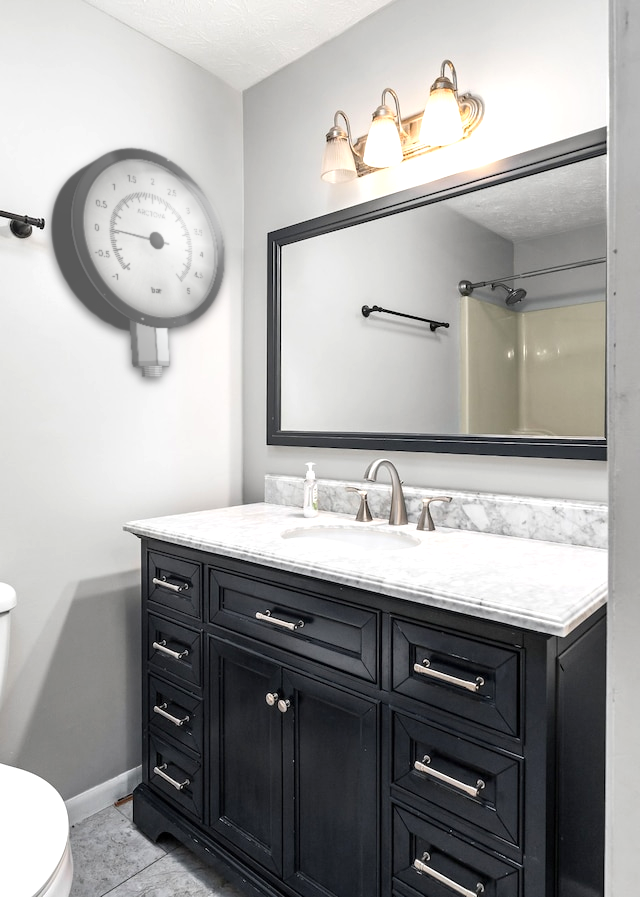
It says 0 bar
